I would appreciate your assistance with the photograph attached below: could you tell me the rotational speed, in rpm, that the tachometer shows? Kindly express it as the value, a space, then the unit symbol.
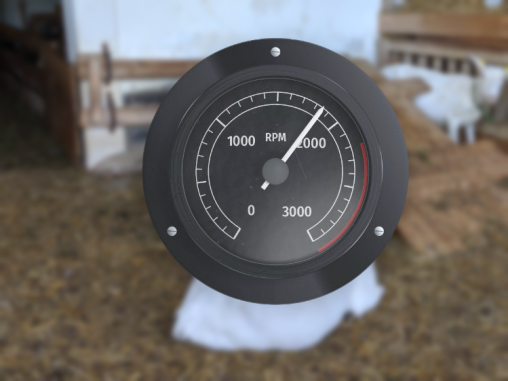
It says 1850 rpm
